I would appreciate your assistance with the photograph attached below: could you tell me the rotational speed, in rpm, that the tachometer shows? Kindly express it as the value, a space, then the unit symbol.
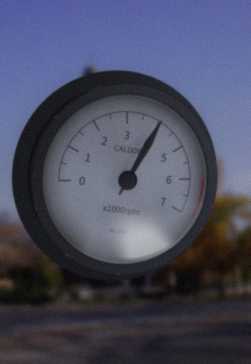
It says 4000 rpm
